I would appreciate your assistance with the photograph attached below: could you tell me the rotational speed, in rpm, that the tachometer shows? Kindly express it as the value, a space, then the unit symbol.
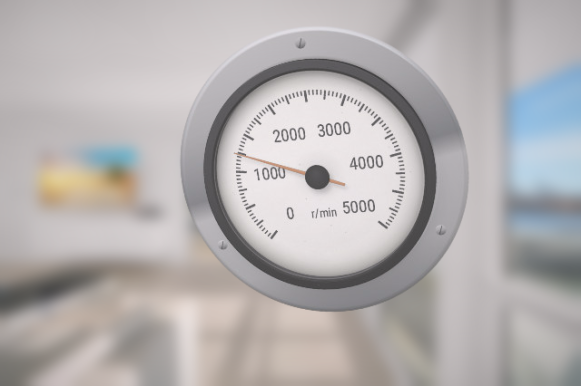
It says 1250 rpm
